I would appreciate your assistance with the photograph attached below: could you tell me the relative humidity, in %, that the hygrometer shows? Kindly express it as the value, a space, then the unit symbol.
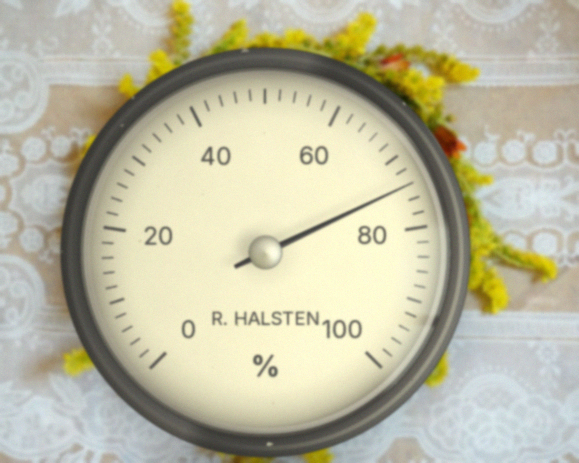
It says 74 %
